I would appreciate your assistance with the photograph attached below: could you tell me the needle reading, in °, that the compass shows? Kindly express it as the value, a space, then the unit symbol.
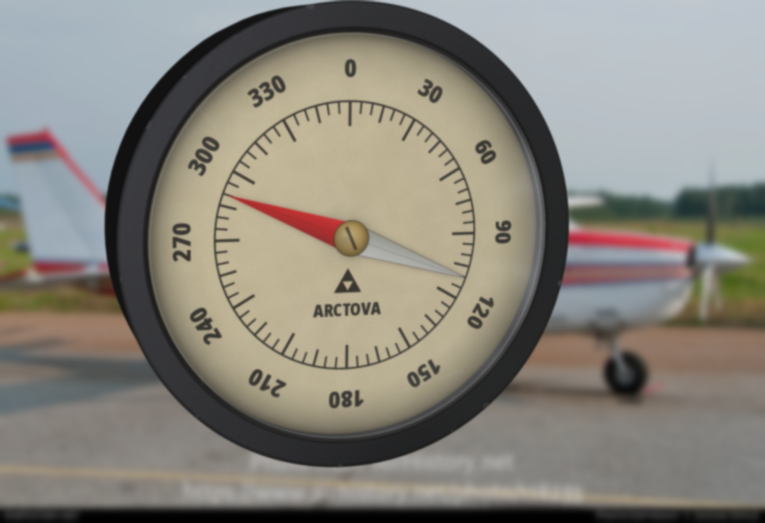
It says 290 °
